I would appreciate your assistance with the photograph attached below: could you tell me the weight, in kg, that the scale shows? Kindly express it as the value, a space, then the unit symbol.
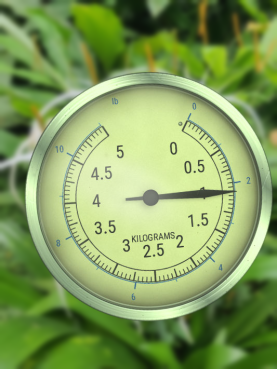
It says 1 kg
